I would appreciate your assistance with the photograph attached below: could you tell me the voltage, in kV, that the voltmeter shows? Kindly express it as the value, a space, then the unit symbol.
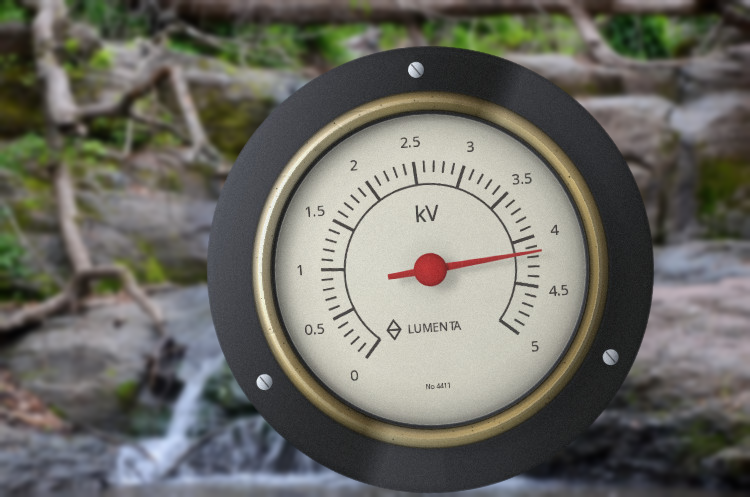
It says 4.15 kV
